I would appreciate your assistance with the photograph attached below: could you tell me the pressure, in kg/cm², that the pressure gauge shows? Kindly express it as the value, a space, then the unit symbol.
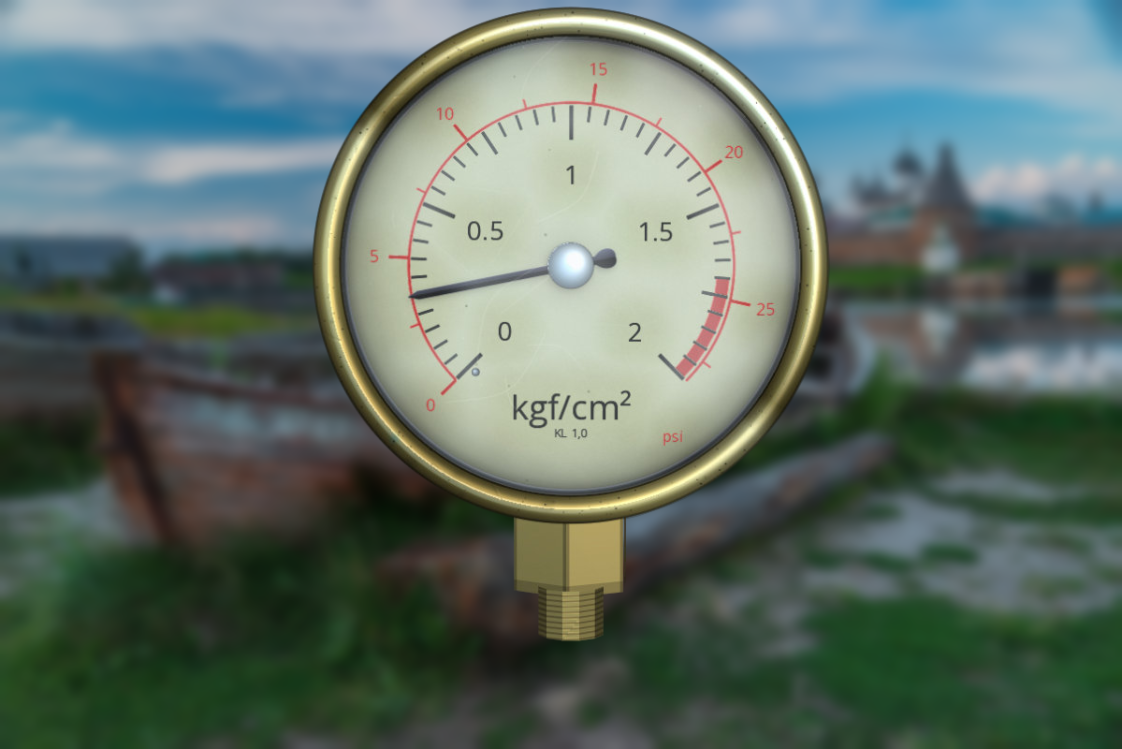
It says 0.25 kg/cm²
